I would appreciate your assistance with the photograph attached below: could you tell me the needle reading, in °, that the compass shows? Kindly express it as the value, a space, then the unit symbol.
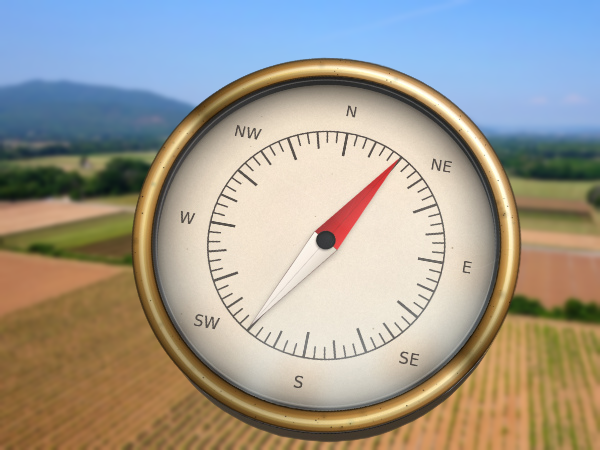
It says 30 °
